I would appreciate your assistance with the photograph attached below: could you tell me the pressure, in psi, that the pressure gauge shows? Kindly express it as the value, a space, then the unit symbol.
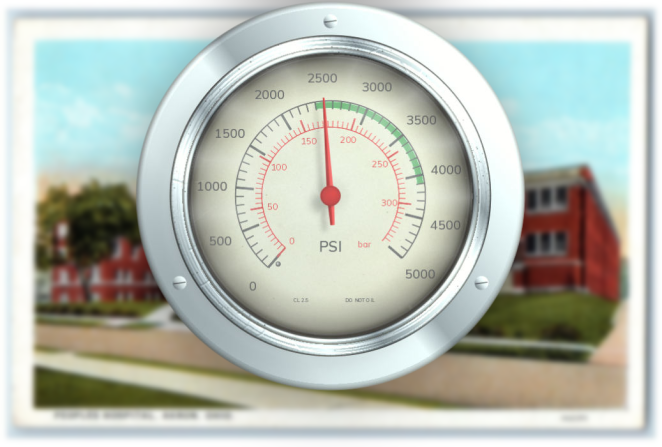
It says 2500 psi
